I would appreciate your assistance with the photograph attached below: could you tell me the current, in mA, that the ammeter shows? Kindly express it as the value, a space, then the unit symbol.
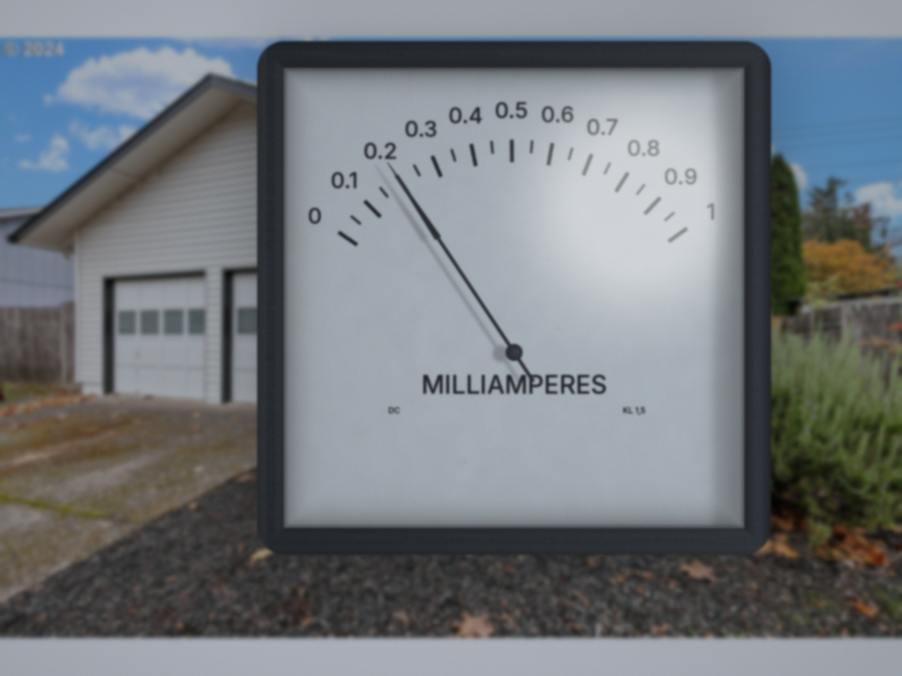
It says 0.2 mA
